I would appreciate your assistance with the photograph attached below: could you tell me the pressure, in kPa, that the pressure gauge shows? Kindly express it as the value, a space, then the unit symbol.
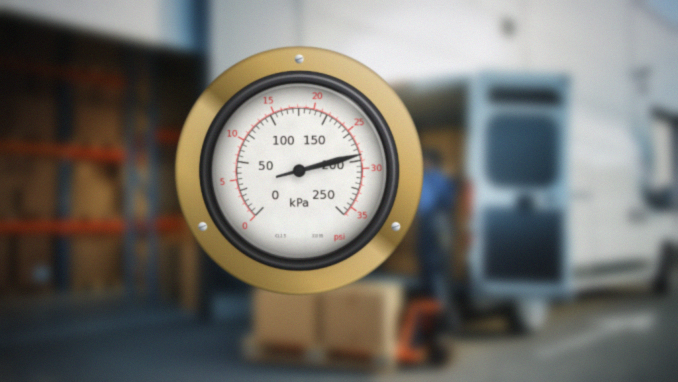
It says 195 kPa
